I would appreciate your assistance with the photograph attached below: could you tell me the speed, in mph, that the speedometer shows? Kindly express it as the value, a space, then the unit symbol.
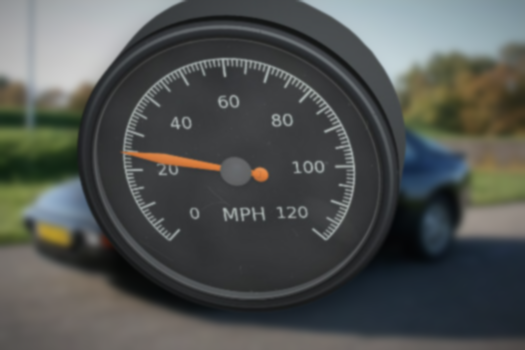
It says 25 mph
